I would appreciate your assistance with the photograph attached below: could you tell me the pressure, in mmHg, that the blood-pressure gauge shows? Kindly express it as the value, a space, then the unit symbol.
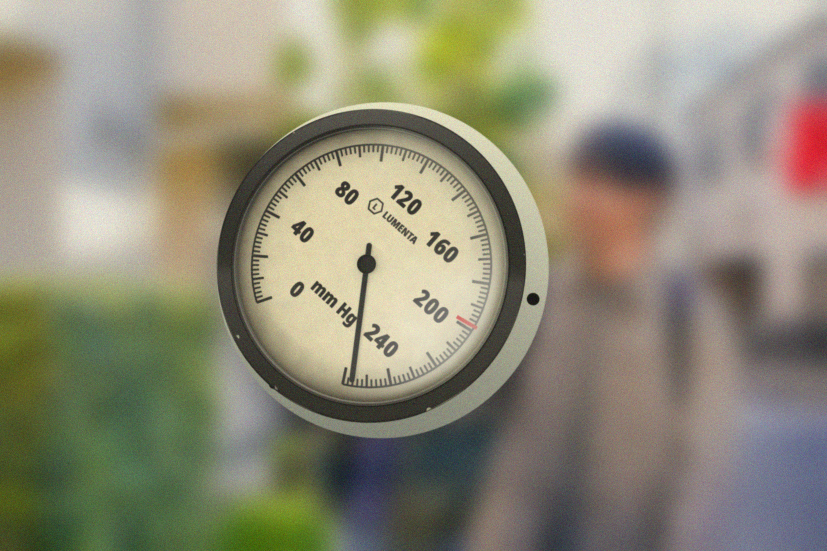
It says 256 mmHg
